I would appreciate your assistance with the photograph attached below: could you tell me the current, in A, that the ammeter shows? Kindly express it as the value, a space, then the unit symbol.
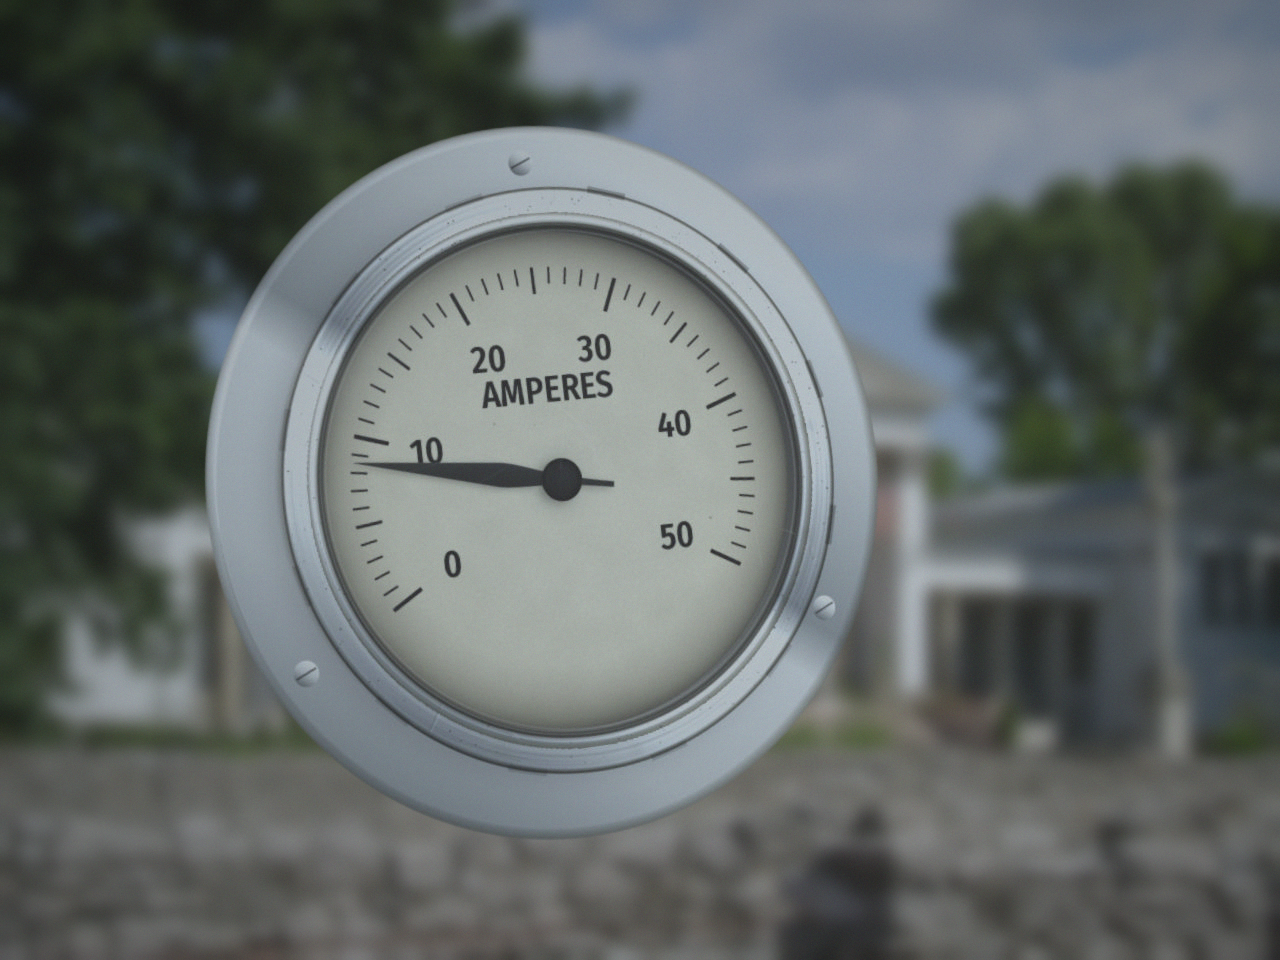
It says 8.5 A
